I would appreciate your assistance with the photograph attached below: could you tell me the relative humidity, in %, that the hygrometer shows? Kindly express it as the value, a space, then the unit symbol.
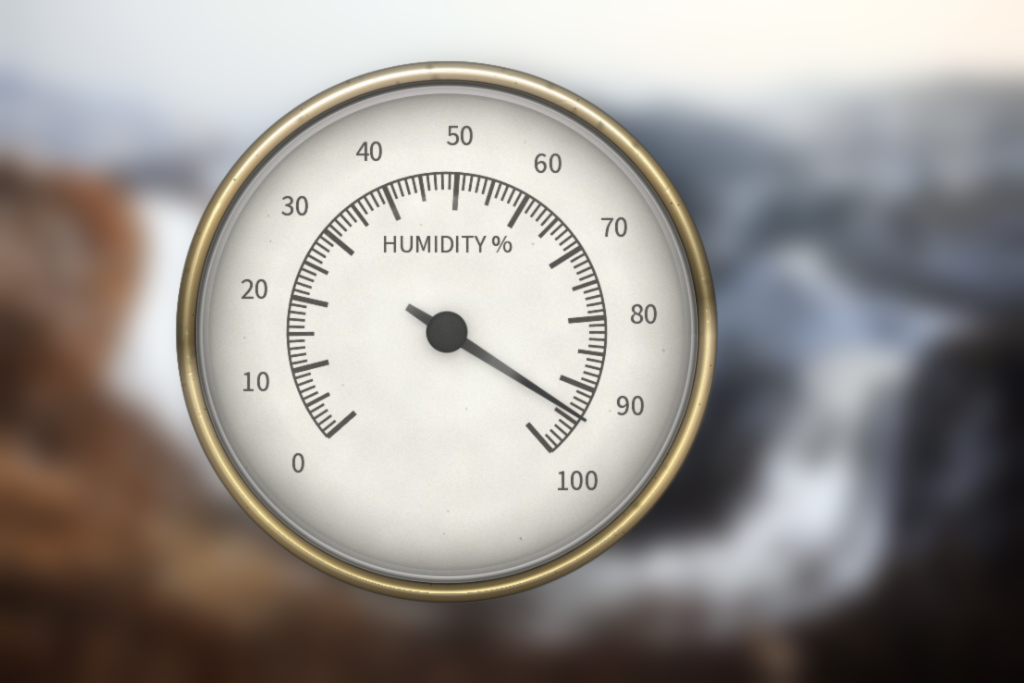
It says 94 %
